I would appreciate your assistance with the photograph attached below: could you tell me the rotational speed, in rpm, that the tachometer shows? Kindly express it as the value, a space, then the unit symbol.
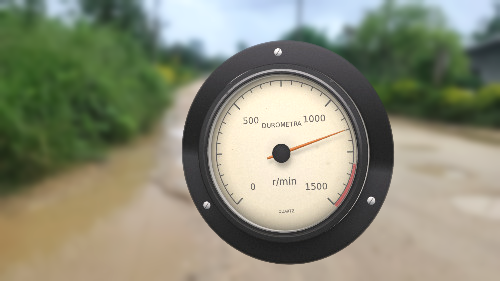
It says 1150 rpm
